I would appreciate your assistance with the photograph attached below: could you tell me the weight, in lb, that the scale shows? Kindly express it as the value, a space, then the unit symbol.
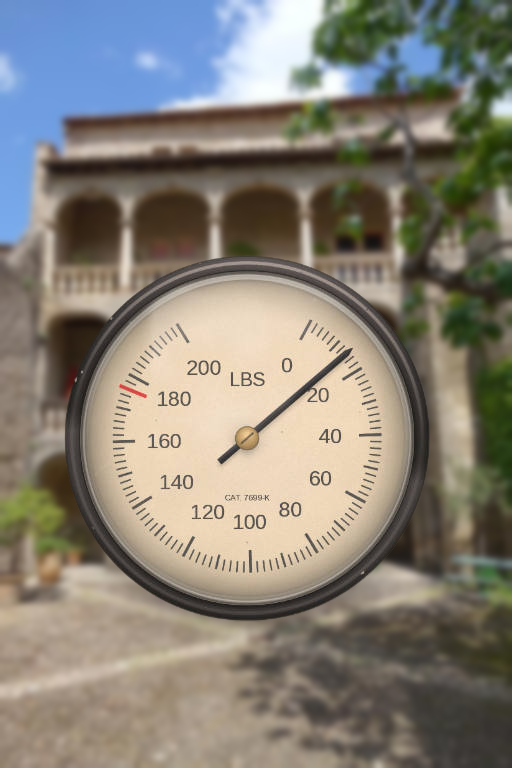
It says 14 lb
